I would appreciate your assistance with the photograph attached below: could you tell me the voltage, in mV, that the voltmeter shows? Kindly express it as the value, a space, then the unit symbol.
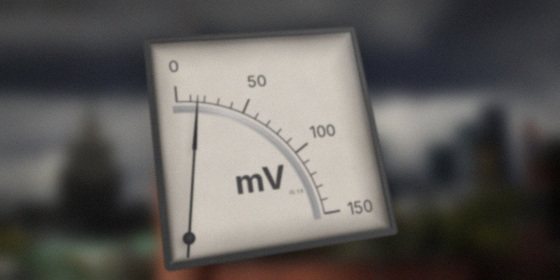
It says 15 mV
